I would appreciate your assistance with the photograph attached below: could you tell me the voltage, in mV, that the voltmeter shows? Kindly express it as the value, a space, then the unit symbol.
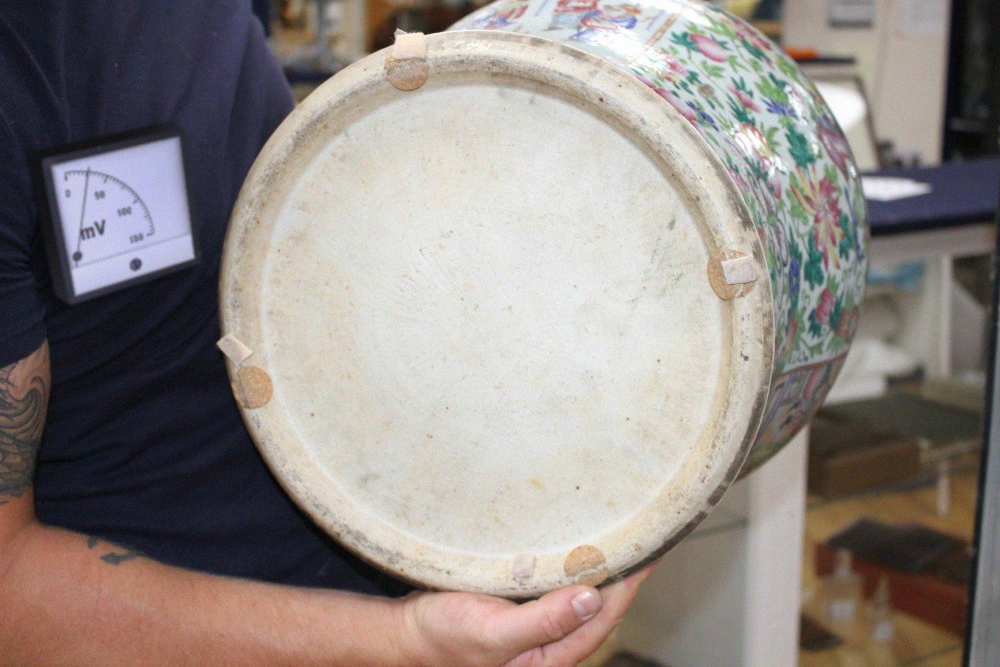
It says 25 mV
